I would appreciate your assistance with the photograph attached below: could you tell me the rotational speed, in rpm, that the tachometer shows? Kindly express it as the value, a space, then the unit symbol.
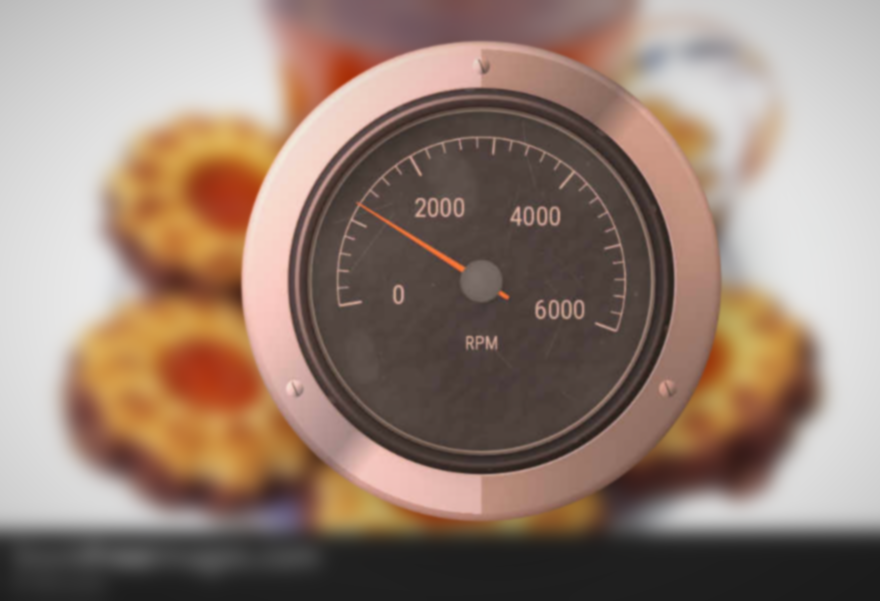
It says 1200 rpm
